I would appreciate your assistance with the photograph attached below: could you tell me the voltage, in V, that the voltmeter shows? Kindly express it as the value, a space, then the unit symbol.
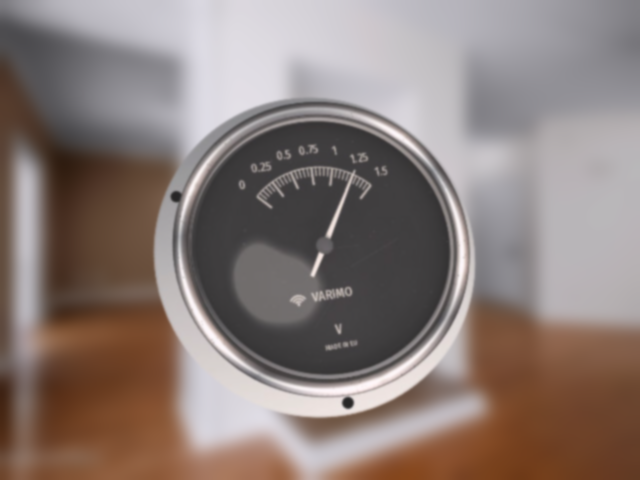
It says 1.25 V
